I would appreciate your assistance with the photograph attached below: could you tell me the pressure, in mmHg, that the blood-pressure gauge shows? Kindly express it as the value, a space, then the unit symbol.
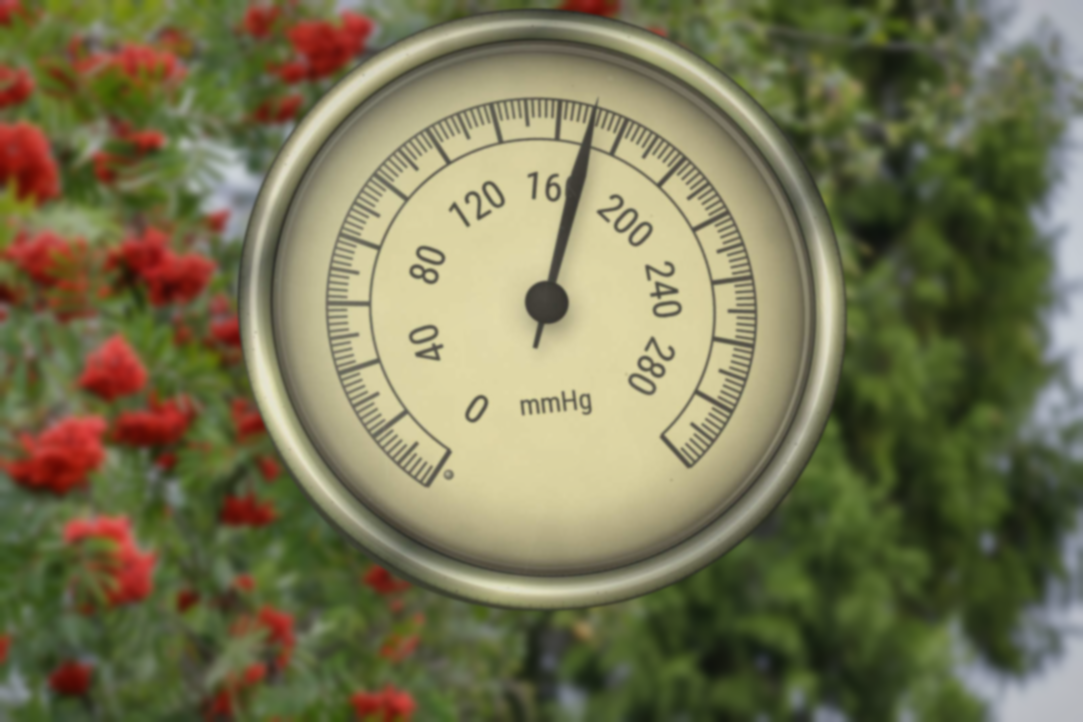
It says 170 mmHg
